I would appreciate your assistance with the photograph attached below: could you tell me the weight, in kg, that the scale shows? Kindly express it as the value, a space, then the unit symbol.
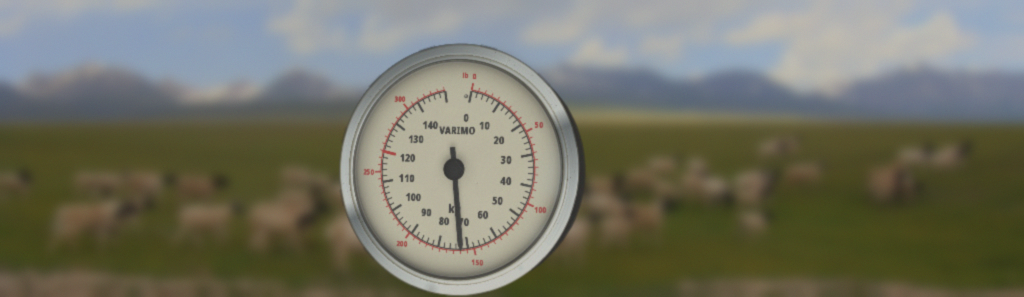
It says 72 kg
